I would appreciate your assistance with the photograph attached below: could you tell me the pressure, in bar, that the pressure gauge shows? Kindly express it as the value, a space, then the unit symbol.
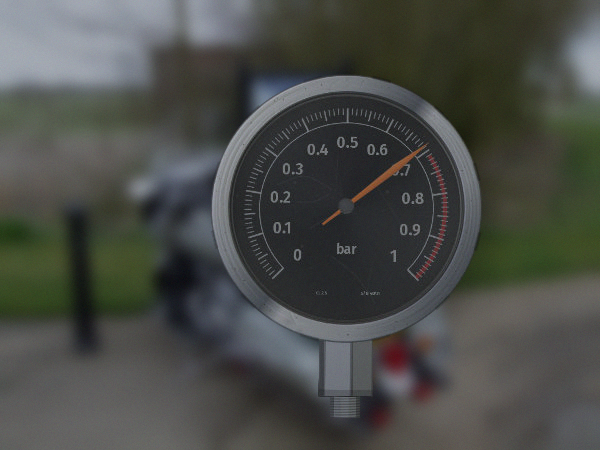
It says 0.69 bar
